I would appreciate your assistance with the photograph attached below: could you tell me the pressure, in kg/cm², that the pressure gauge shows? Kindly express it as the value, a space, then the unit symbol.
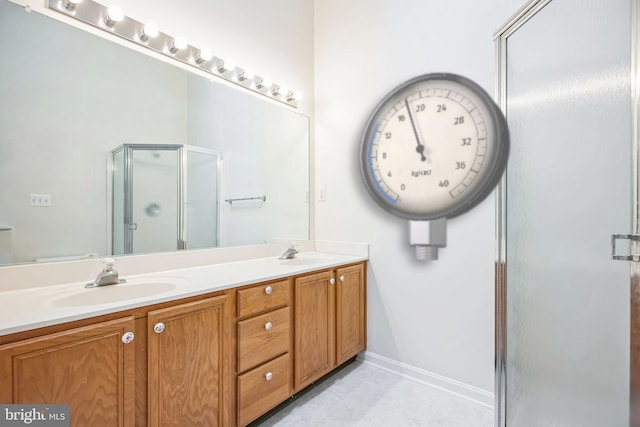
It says 18 kg/cm²
